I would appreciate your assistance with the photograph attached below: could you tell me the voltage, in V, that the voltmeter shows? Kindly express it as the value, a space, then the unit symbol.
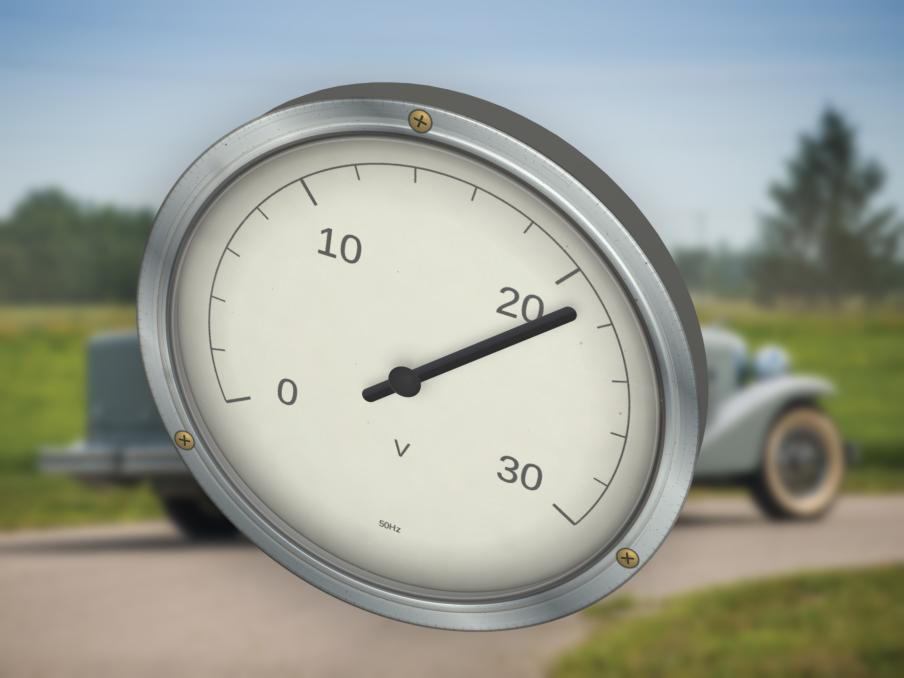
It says 21 V
